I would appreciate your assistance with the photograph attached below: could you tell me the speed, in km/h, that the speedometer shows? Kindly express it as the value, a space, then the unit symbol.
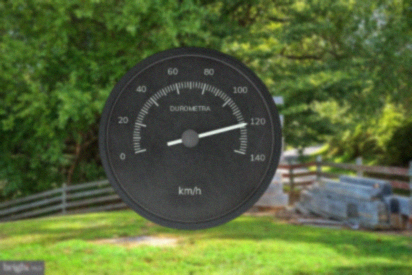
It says 120 km/h
